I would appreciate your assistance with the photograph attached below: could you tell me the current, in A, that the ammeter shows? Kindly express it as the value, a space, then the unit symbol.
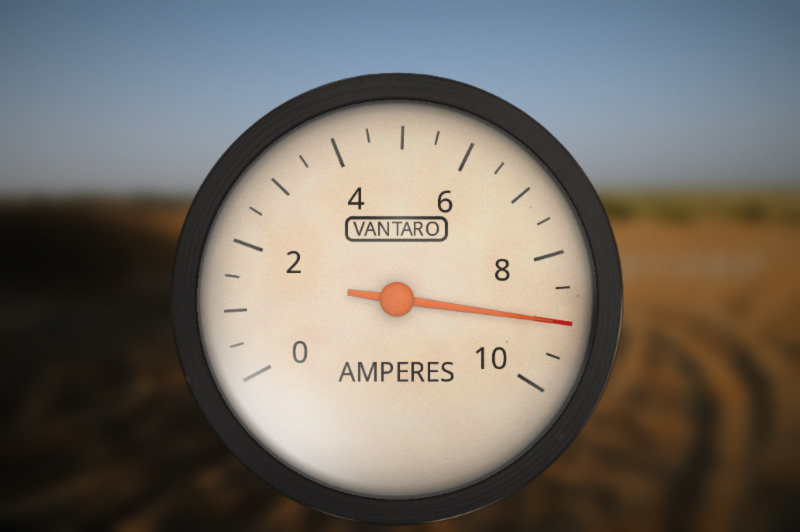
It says 9 A
